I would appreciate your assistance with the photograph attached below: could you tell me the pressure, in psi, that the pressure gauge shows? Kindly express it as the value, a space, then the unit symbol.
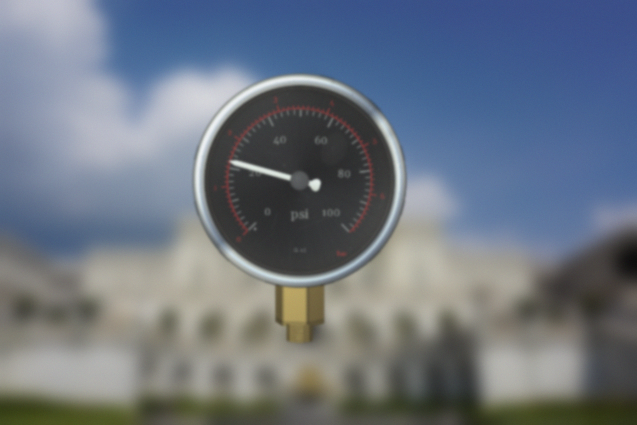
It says 22 psi
